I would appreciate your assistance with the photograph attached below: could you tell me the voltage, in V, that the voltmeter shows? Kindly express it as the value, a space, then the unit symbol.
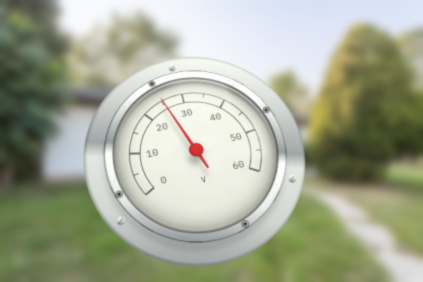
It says 25 V
